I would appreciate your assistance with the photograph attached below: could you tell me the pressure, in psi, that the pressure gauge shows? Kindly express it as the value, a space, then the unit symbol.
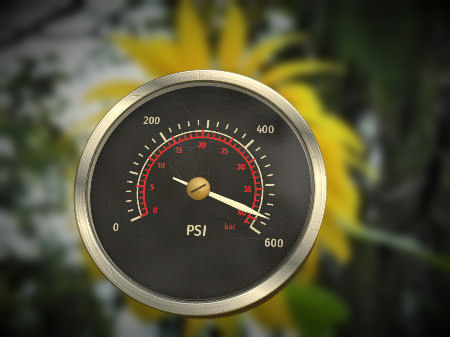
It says 570 psi
